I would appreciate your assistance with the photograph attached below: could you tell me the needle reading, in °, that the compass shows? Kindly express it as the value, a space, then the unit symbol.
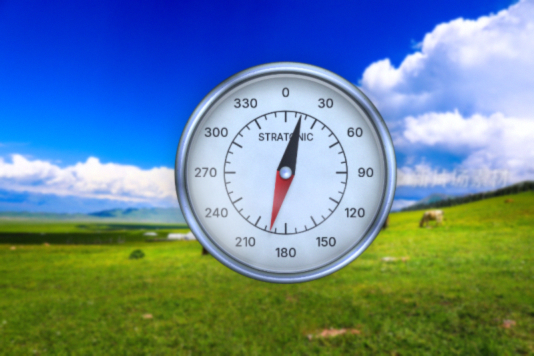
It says 195 °
